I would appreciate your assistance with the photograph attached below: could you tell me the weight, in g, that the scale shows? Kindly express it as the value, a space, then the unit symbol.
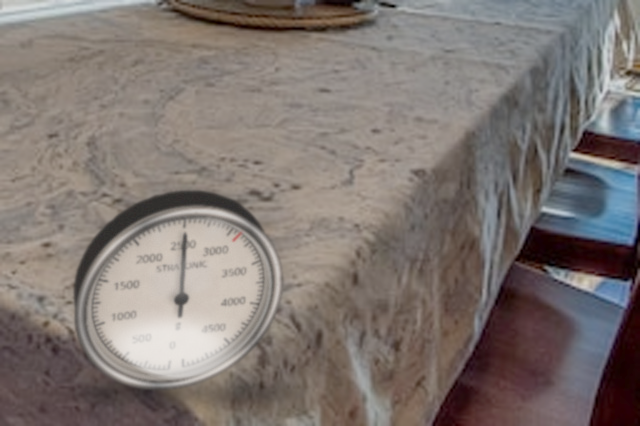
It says 2500 g
